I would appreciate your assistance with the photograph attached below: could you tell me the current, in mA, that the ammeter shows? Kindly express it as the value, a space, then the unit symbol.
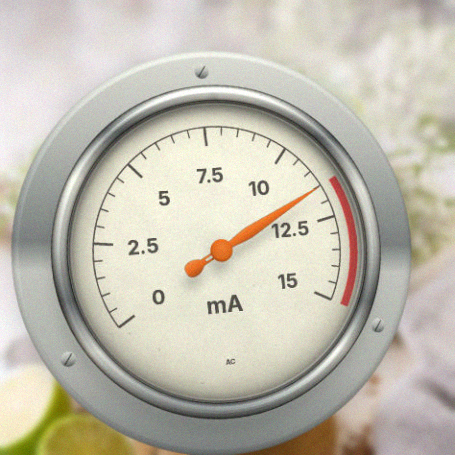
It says 11.5 mA
